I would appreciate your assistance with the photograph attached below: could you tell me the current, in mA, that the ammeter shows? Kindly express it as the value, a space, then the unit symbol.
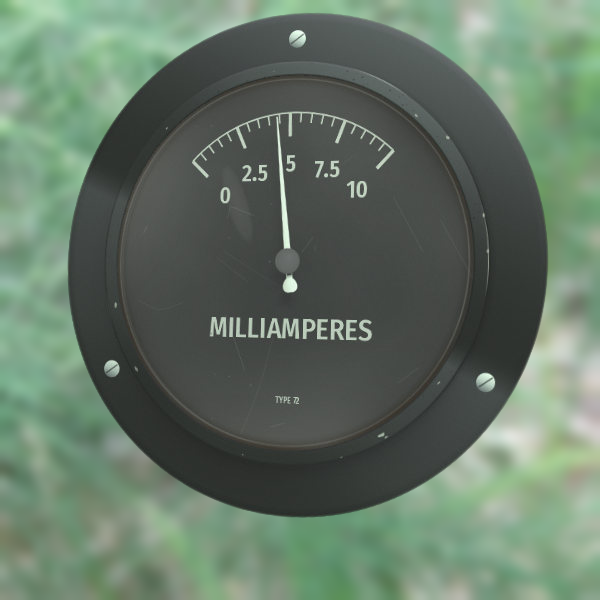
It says 4.5 mA
